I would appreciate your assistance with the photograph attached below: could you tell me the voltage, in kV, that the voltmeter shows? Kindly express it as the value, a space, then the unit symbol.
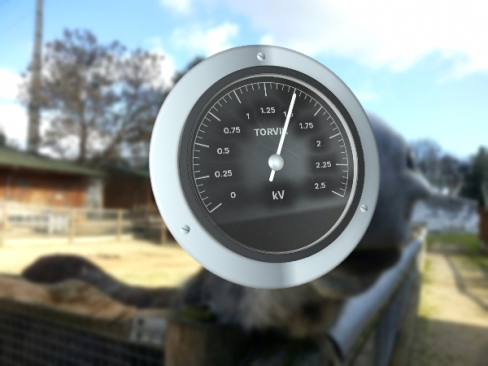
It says 1.5 kV
